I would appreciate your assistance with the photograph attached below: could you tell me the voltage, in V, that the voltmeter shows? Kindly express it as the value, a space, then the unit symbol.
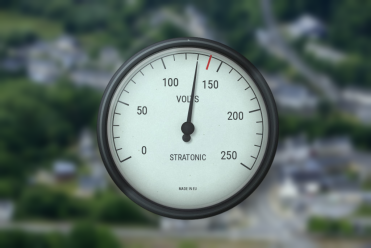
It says 130 V
